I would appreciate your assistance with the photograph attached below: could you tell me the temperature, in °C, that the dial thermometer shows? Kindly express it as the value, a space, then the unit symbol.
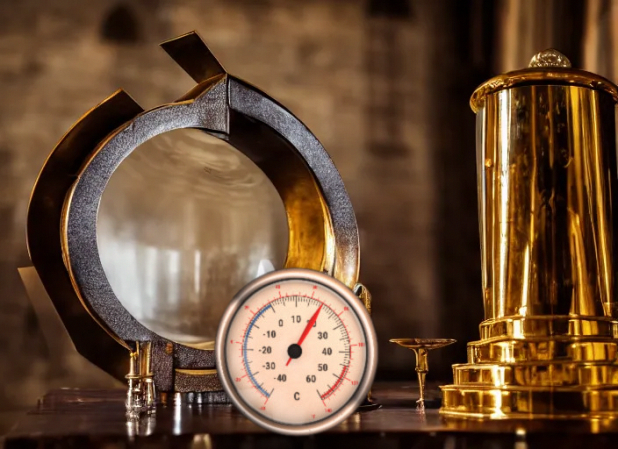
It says 20 °C
